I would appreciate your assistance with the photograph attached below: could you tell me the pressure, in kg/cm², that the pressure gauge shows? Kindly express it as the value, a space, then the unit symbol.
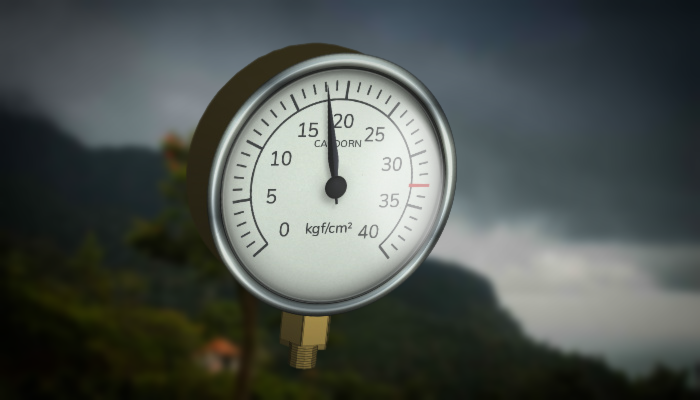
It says 18 kg/cm²
